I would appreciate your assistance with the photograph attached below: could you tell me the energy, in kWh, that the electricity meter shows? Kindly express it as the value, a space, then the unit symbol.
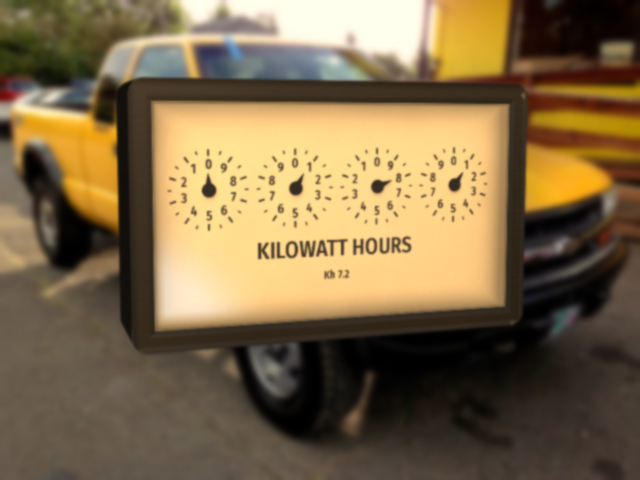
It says 81 kWh
